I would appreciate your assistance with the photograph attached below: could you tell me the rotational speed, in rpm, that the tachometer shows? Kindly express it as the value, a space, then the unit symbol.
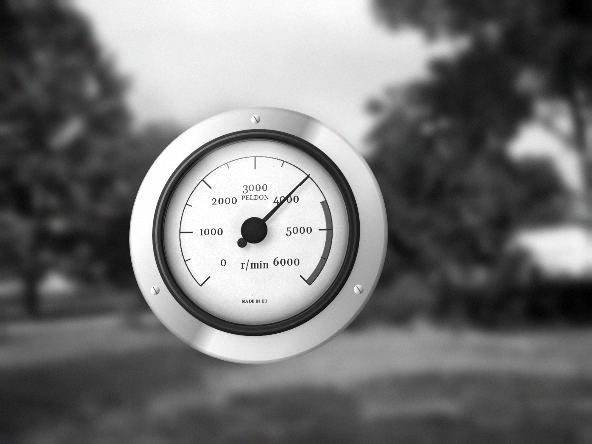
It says 4000 rpm
